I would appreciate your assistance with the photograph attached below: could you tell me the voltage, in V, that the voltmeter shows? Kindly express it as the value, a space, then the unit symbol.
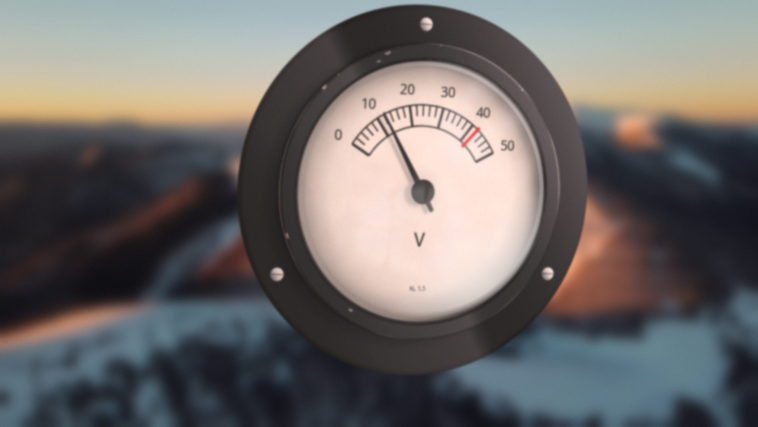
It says 12 V
